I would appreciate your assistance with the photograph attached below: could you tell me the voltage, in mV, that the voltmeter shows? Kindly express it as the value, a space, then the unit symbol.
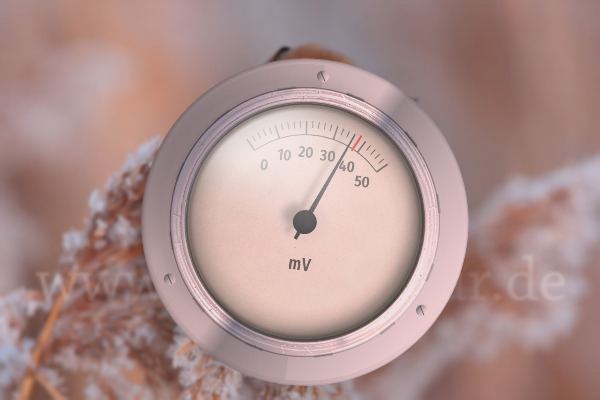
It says 36 mV
